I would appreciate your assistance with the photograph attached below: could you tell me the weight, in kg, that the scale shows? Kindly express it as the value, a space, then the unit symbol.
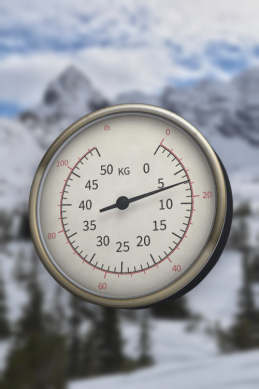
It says 7 kg
